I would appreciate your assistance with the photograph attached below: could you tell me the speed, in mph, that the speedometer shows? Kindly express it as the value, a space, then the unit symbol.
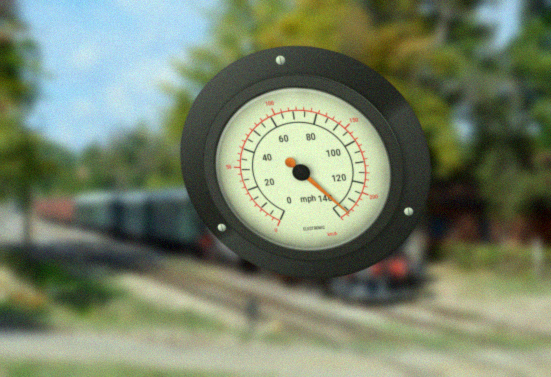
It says 135 mph
